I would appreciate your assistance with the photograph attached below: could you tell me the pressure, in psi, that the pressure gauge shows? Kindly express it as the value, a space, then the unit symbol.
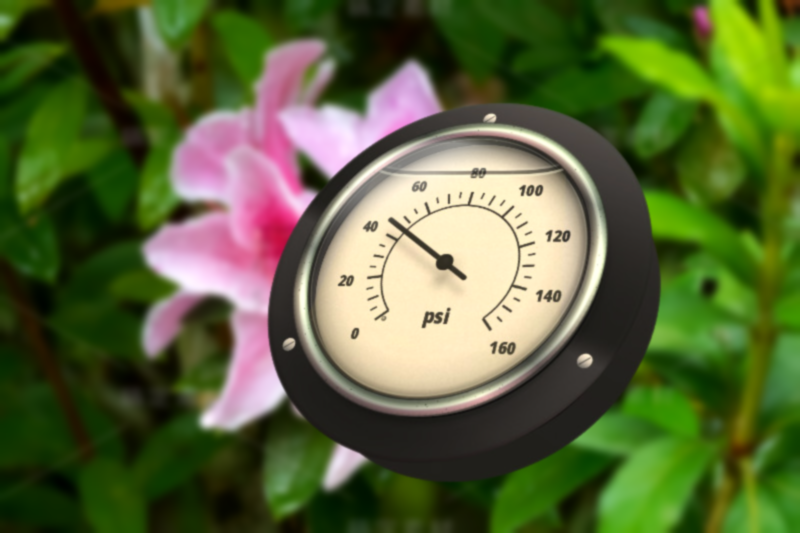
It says 45 psi
